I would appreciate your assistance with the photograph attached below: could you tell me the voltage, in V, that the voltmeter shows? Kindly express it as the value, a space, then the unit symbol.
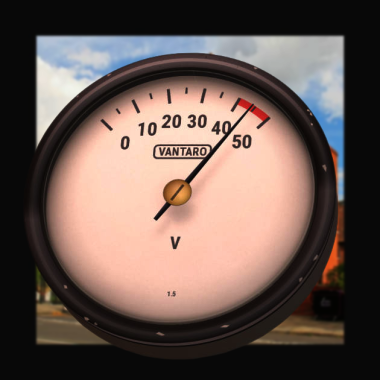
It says 45 V
